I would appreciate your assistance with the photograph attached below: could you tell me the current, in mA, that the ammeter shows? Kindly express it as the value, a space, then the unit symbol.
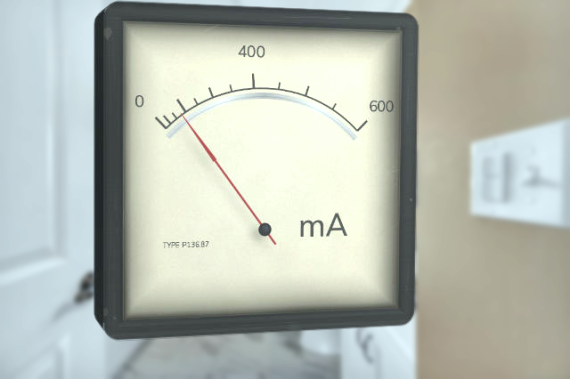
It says 175 mA
